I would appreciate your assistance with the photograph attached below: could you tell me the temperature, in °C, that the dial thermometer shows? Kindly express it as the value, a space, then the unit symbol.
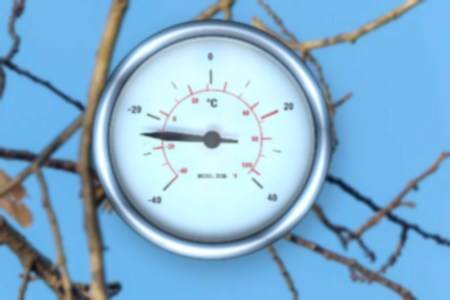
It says -25 °C
